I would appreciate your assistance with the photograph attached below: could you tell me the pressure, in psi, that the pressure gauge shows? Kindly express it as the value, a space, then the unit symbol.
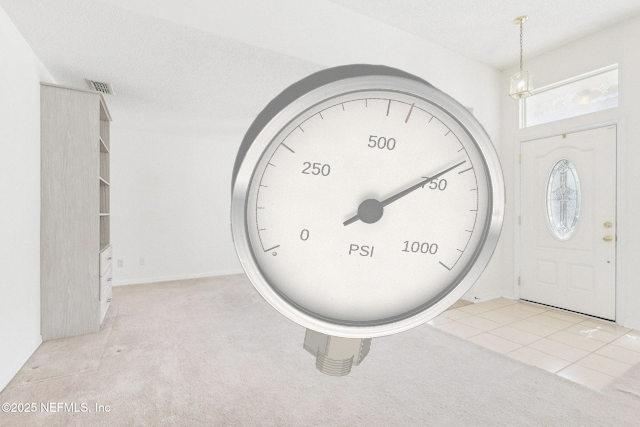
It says 725 psi
